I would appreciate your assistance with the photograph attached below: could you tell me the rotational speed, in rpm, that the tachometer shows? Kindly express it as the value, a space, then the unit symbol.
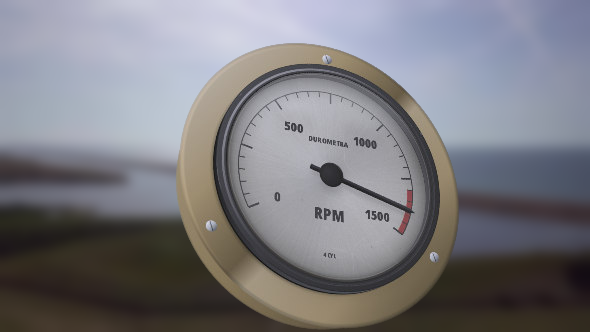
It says 1400 rpm
